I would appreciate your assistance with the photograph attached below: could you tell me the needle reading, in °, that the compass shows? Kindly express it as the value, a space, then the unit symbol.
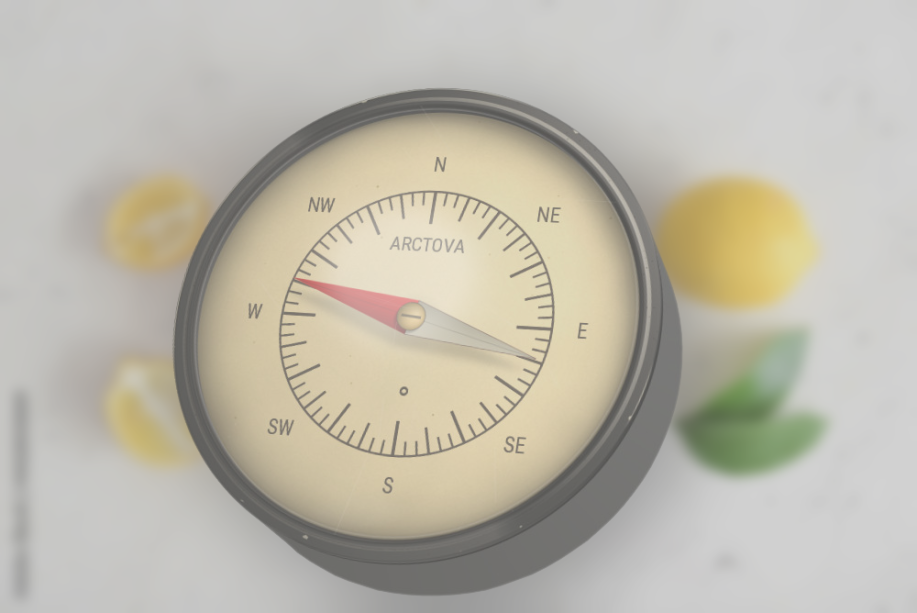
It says 285 °
